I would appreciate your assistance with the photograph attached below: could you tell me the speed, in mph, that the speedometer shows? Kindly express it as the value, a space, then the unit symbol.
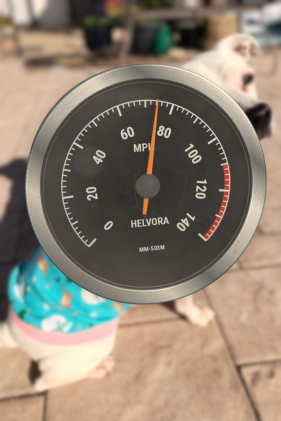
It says 74 mph
